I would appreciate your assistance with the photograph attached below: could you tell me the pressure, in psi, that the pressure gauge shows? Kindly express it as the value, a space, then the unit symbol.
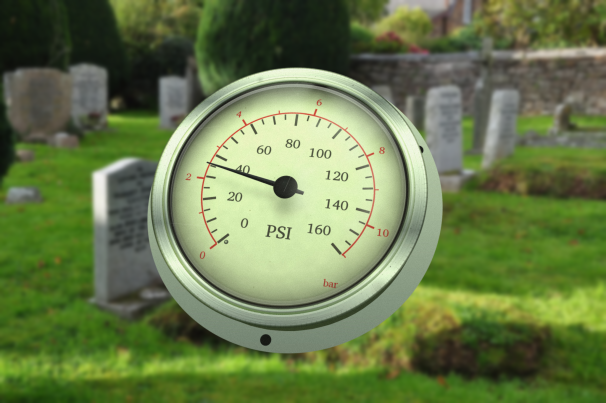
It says 35 psi
